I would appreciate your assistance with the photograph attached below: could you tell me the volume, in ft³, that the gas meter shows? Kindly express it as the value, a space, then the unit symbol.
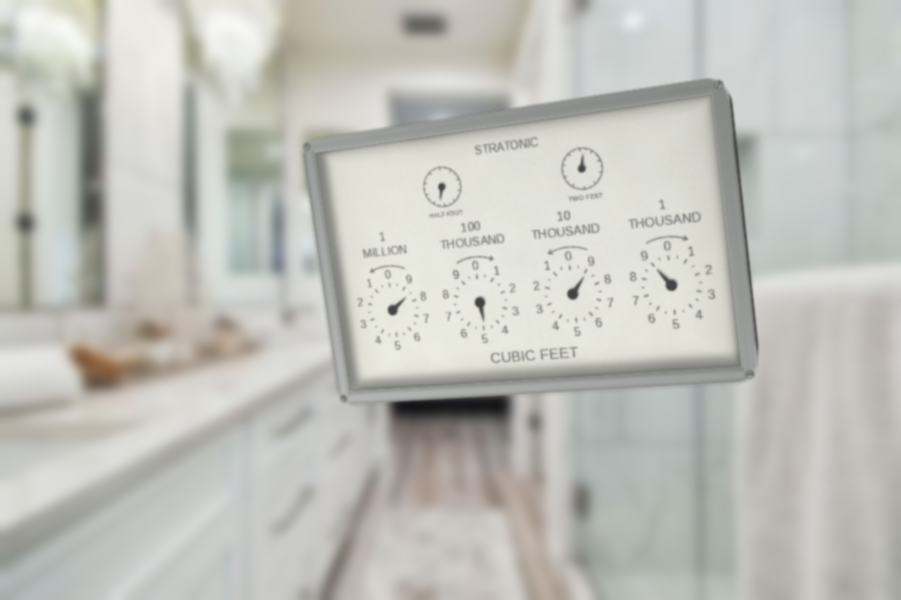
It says 848900 ft³
